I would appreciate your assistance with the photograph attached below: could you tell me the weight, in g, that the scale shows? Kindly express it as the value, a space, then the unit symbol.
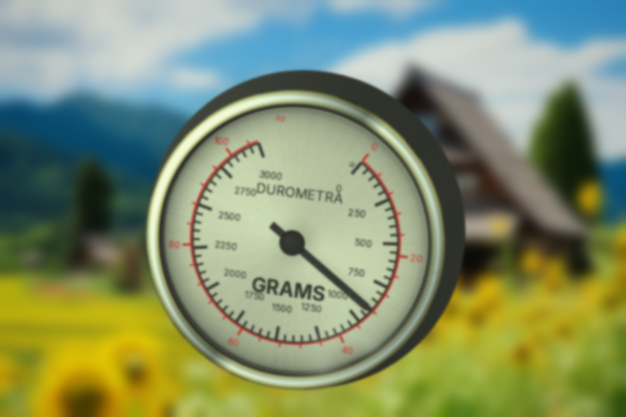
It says 900 g
